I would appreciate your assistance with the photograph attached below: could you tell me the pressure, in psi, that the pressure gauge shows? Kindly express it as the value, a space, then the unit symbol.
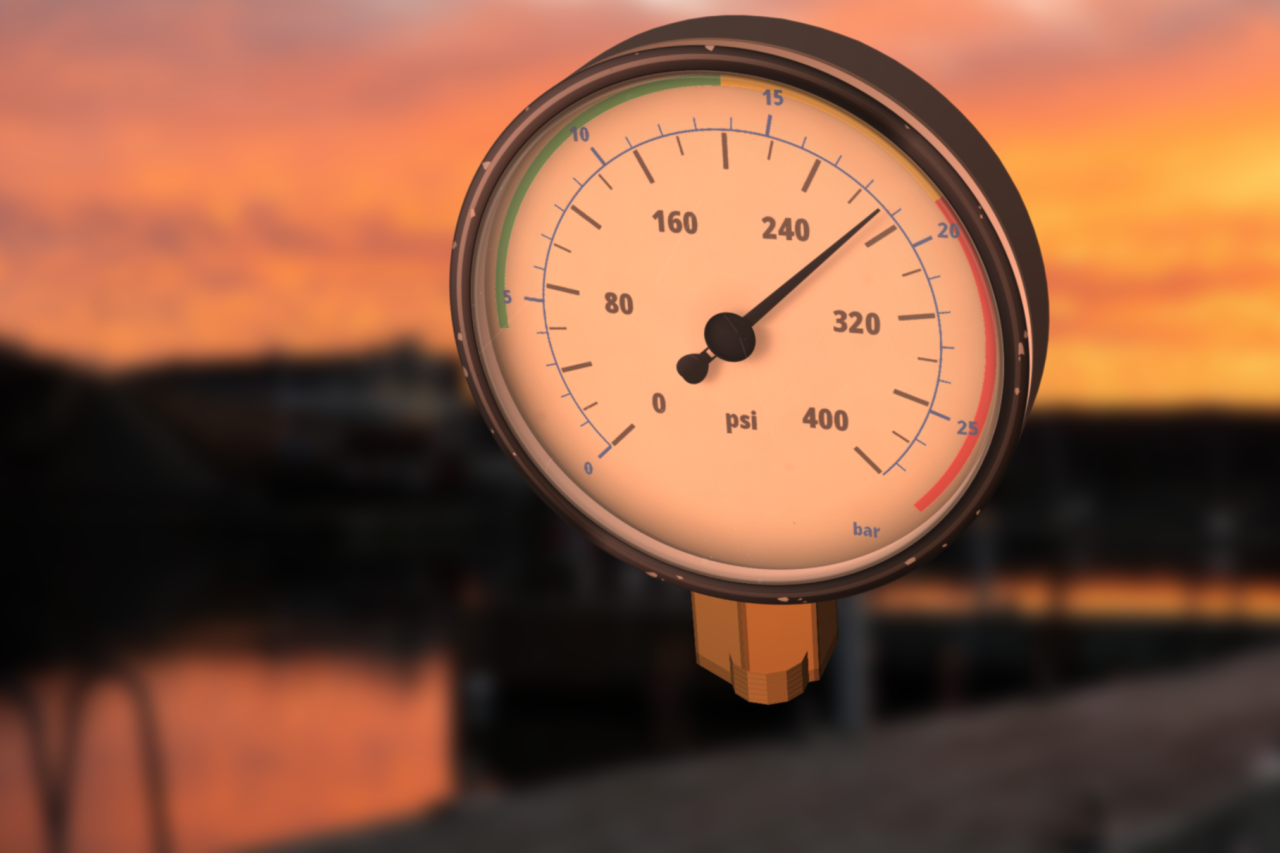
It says 270 psi
